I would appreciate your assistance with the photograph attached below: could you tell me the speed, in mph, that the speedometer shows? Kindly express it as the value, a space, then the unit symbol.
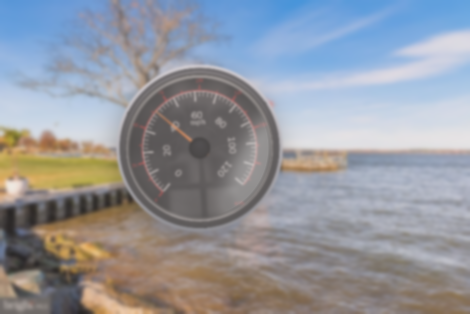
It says 40 mph
